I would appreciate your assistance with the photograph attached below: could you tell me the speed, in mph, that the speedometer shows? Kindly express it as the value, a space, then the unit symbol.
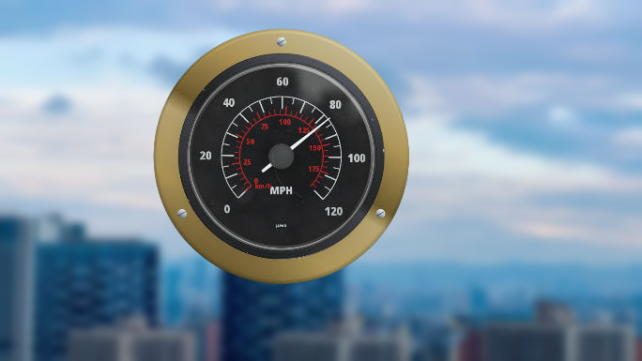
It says 82.5 mph
